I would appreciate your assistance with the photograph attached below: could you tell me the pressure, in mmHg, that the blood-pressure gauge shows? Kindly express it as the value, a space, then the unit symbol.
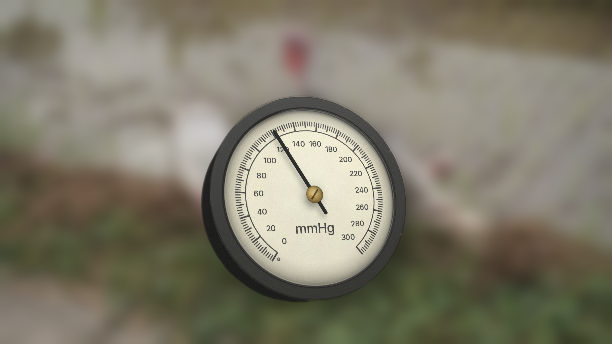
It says 120 mmHg
